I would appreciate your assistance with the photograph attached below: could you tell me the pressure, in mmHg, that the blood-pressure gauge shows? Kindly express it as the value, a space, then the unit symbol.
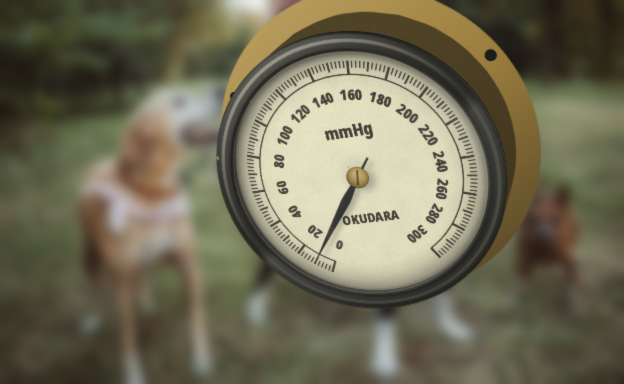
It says 10 mmHg
